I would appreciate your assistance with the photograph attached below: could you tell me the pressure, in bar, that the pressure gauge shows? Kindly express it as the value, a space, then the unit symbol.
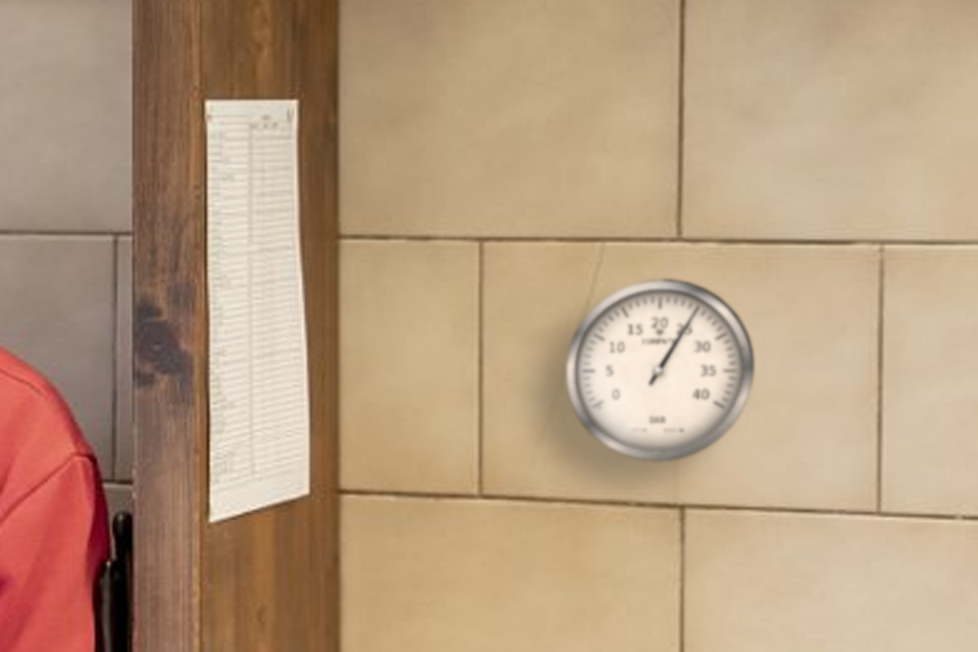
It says 25 bar
